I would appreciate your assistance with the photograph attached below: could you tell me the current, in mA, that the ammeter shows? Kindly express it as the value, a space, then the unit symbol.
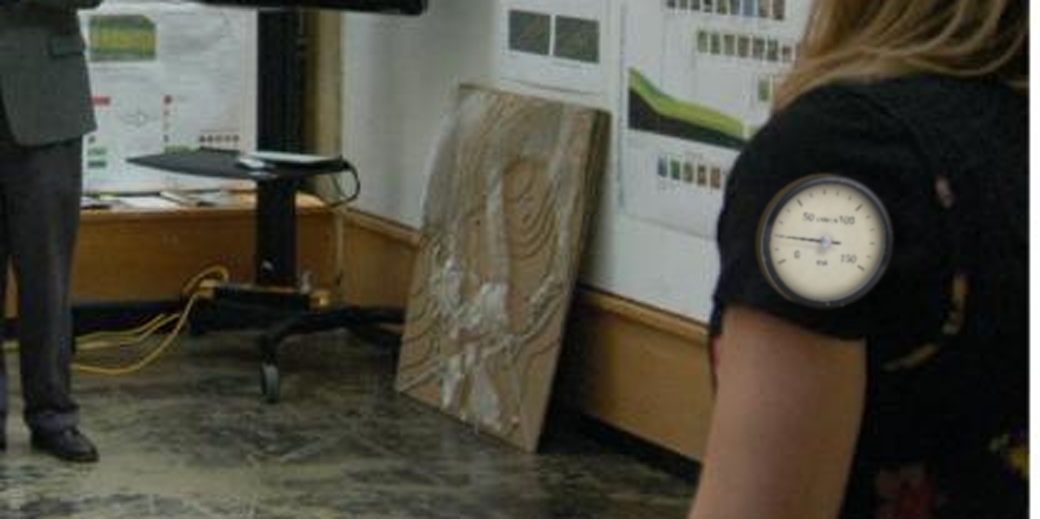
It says 20 mA
